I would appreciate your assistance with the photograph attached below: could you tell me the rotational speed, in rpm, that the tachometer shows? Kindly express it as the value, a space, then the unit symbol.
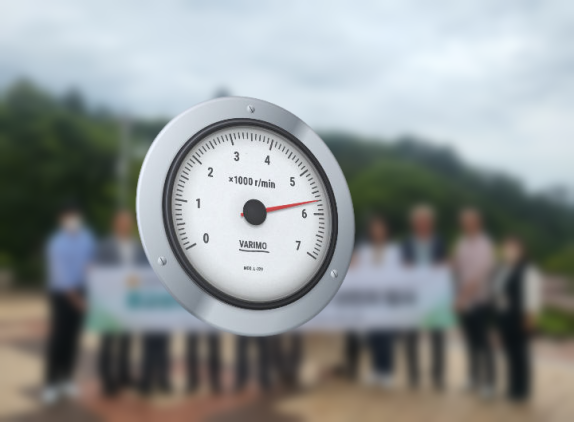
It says 5700 rpm
